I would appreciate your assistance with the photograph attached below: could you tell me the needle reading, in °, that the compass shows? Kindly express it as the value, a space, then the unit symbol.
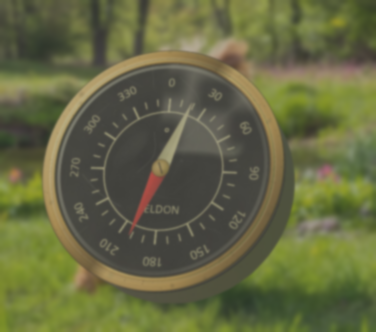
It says 200 °
